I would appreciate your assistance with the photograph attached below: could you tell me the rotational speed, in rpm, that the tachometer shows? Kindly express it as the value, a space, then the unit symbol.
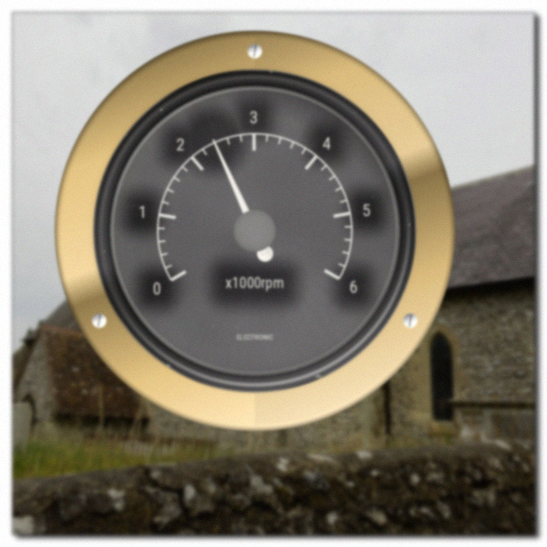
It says 2400 rpm
